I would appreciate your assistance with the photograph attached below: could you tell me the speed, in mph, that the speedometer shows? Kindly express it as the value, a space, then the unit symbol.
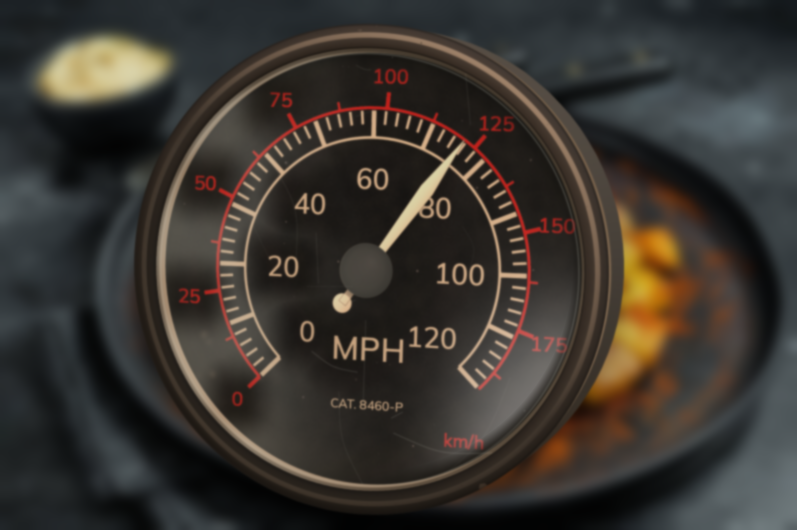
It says 76 mph
